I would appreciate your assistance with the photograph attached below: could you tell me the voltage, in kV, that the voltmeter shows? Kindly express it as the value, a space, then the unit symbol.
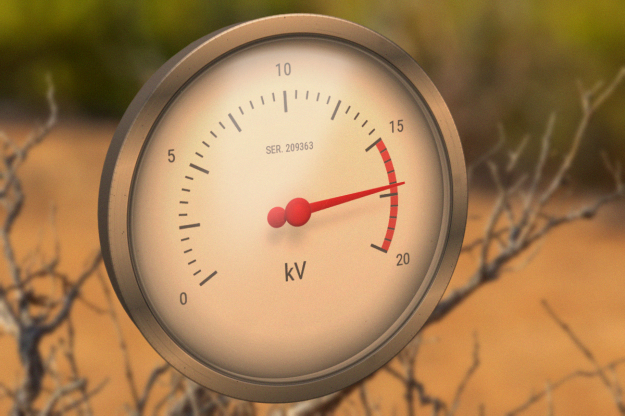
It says 17 kV
